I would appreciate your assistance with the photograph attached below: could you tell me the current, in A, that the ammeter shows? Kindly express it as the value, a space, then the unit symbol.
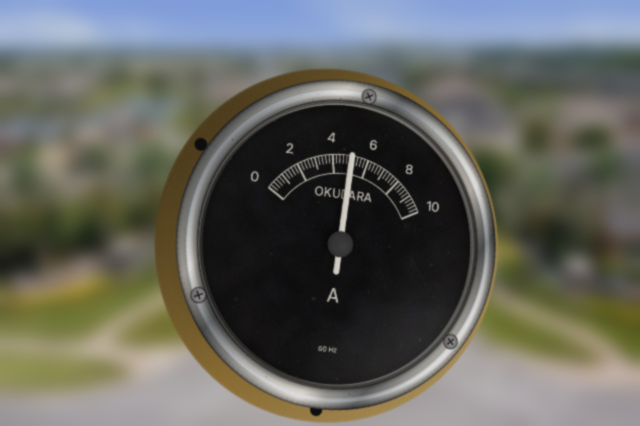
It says 5 A
